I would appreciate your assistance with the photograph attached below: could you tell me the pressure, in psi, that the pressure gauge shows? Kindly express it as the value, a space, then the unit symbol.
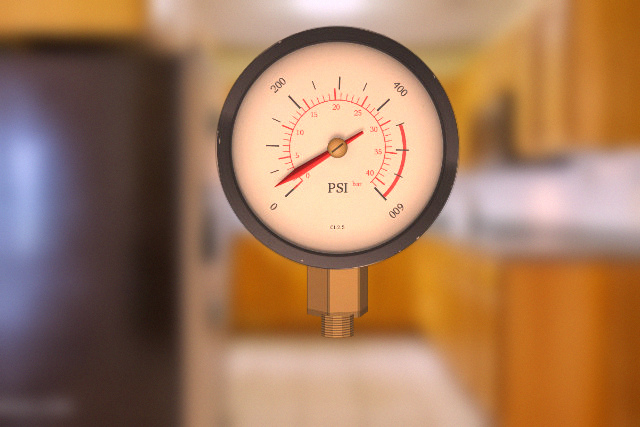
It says 25 psi
